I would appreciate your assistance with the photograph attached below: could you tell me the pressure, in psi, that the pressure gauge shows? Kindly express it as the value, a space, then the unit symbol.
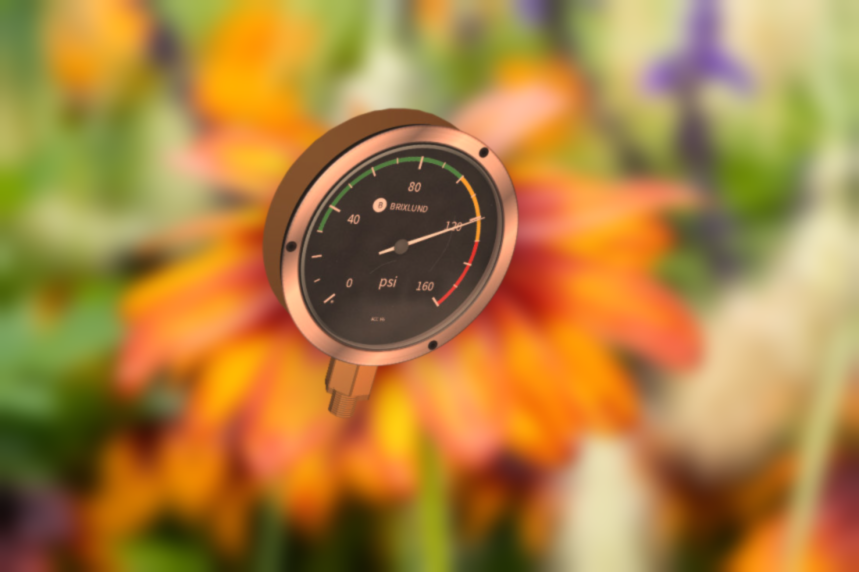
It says 120 psi
